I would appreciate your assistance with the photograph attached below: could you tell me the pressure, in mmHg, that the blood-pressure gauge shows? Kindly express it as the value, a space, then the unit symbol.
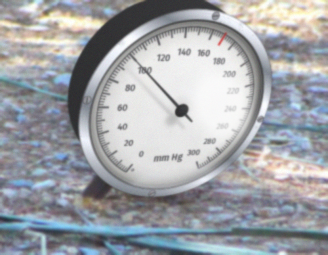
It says 100 mmHg
